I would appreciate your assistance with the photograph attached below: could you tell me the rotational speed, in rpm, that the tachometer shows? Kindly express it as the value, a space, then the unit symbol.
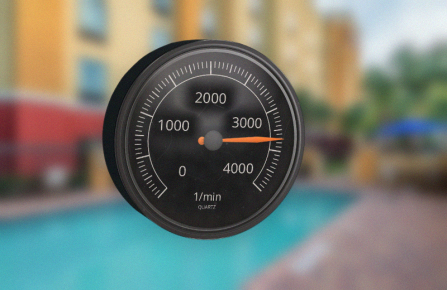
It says 3350 rpm
